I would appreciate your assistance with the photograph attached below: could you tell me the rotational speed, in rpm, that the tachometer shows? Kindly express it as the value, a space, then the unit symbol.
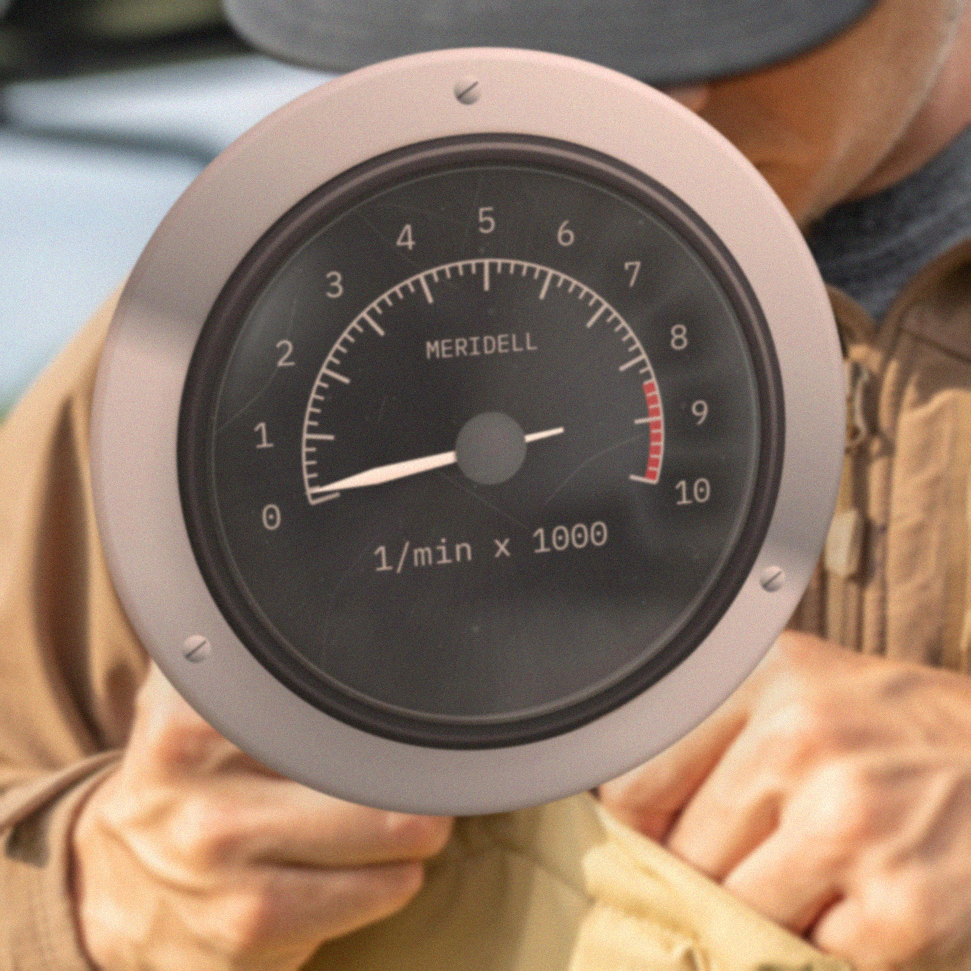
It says 200 rpm
